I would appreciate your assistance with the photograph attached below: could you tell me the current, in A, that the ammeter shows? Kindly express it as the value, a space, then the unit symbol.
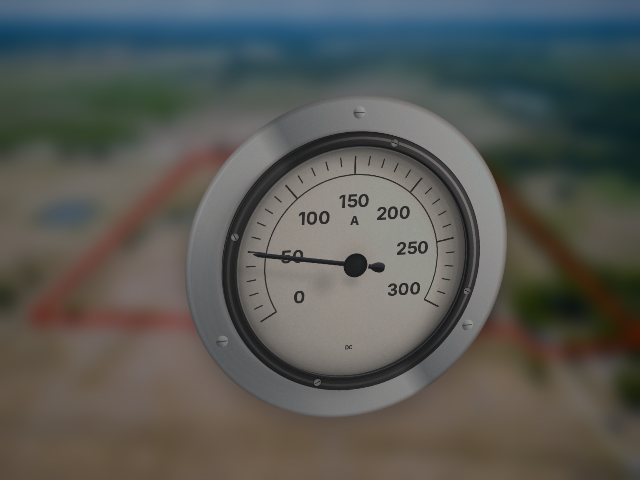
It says 50 A
